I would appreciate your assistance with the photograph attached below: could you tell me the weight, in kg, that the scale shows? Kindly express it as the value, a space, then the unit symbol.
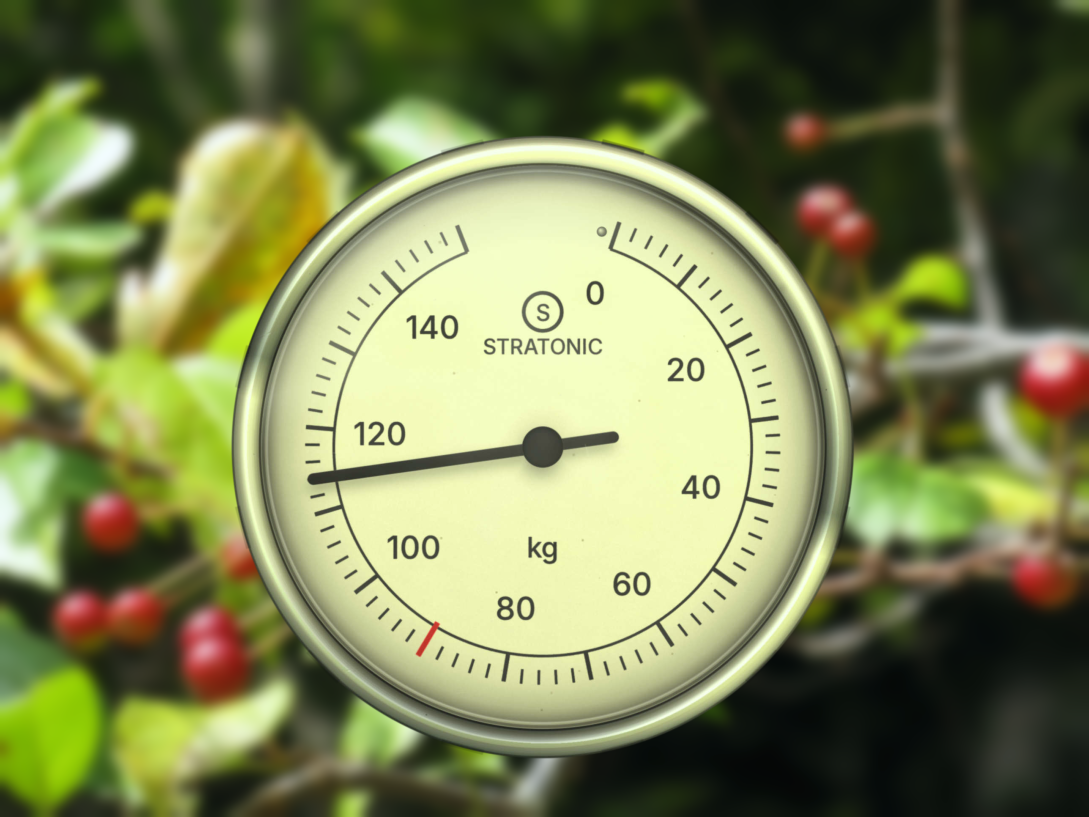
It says 114 kg
